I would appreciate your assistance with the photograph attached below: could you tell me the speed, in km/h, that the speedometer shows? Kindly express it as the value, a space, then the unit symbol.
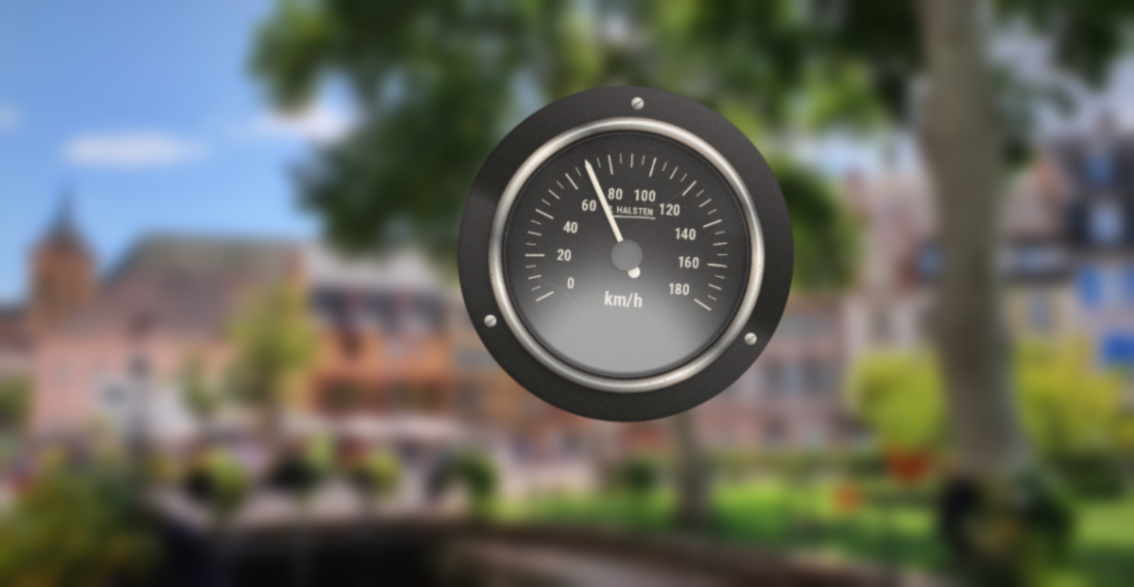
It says 70 km/h
